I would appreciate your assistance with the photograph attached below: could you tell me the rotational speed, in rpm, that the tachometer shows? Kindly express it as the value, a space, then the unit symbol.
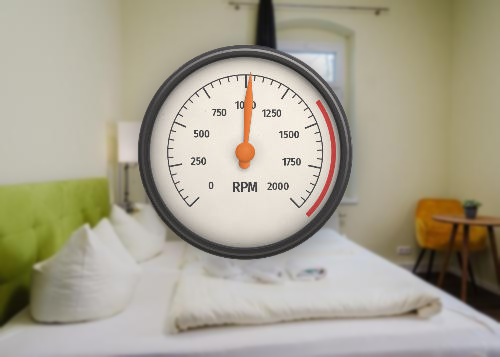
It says 1025 rpm
